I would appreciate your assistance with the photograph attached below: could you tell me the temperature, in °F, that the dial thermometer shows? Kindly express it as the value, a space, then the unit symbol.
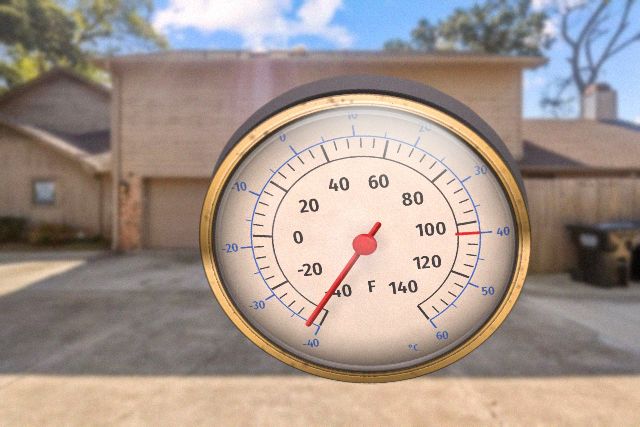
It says -36 °F
